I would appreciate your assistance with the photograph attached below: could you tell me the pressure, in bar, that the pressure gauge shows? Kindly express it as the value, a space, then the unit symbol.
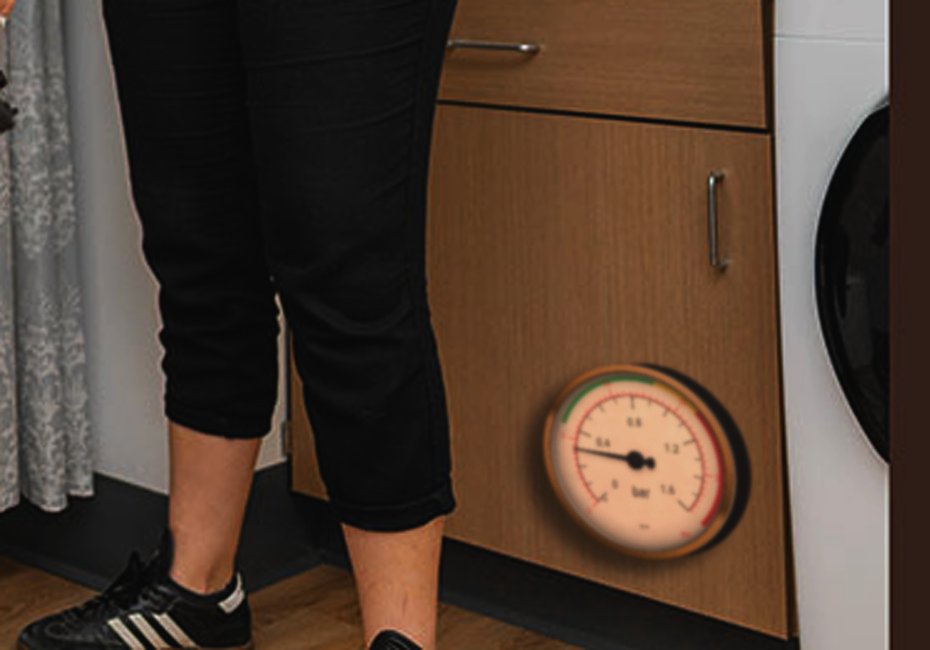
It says 0.3 bar
